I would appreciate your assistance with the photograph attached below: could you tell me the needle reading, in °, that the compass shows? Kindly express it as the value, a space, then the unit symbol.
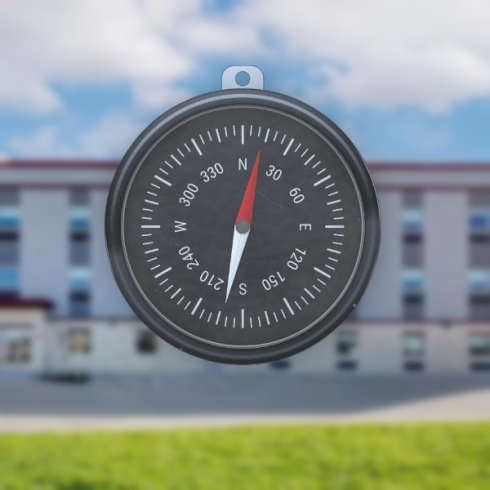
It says 12.5 °
